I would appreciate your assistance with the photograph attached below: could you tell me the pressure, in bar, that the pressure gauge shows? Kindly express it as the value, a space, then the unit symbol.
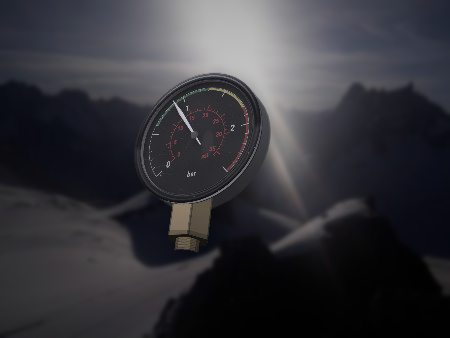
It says 0.9 bar
